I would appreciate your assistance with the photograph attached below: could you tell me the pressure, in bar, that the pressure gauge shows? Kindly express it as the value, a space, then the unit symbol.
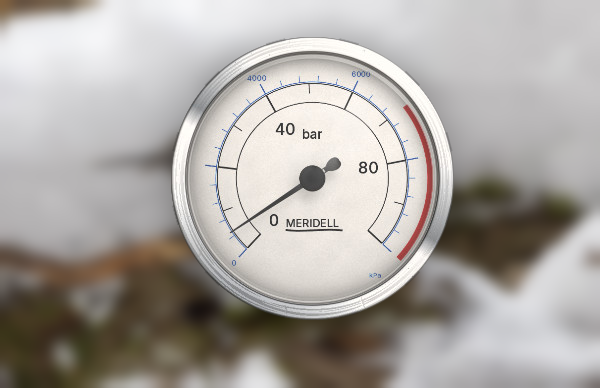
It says 5 bar
